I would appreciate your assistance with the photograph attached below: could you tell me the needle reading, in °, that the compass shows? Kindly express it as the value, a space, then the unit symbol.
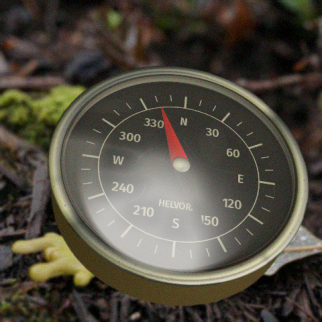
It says 340 °
